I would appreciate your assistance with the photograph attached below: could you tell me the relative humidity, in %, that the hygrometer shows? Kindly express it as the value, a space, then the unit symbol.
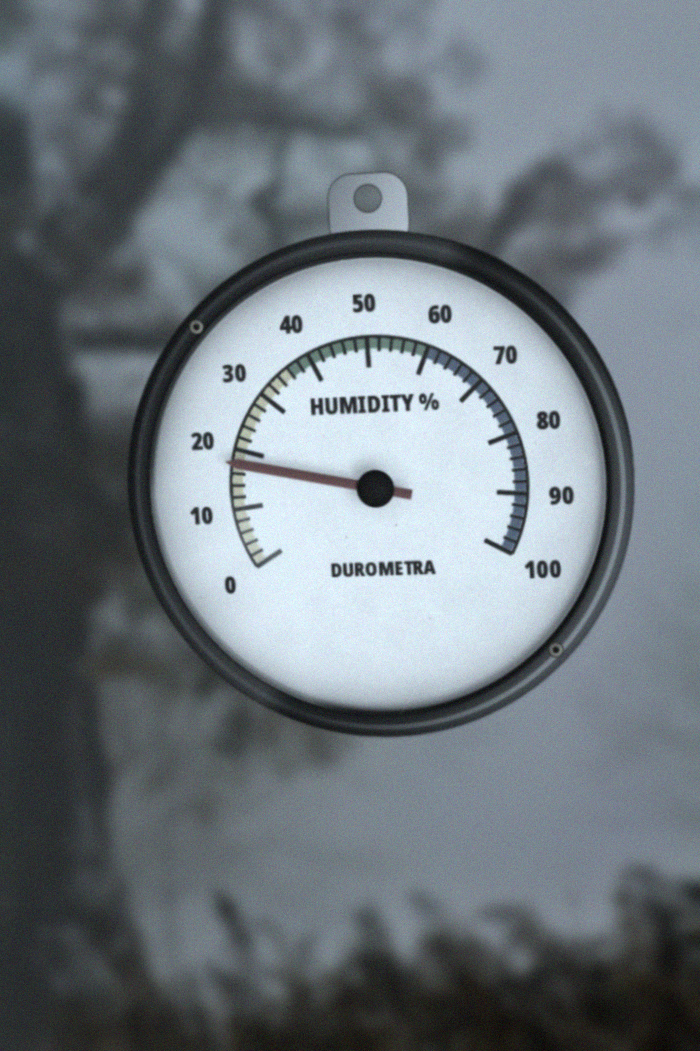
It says 18 %
